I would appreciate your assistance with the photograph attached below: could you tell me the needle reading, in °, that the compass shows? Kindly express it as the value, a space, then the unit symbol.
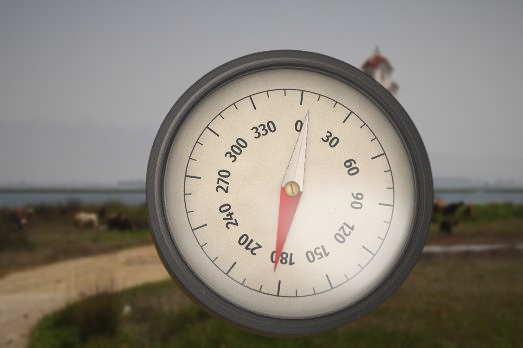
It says 185 °
